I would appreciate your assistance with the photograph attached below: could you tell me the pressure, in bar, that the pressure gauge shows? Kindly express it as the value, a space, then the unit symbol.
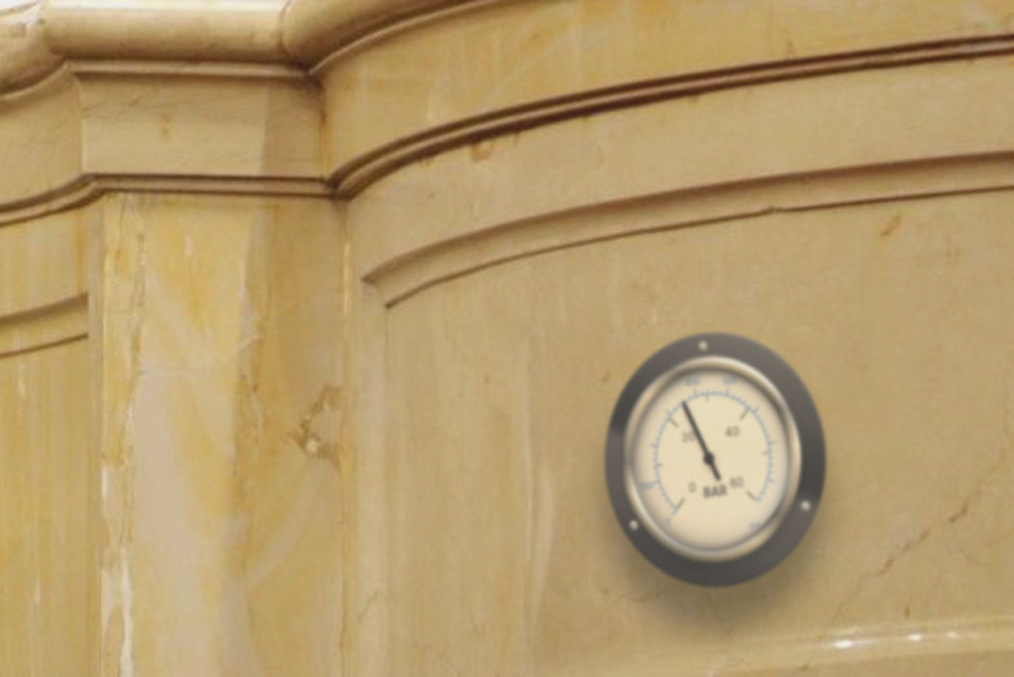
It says 25 bar
